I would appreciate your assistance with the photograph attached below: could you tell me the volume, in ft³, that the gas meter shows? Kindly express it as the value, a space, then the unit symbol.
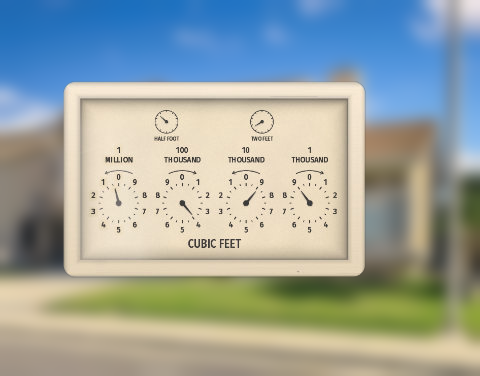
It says 38900 ft³
